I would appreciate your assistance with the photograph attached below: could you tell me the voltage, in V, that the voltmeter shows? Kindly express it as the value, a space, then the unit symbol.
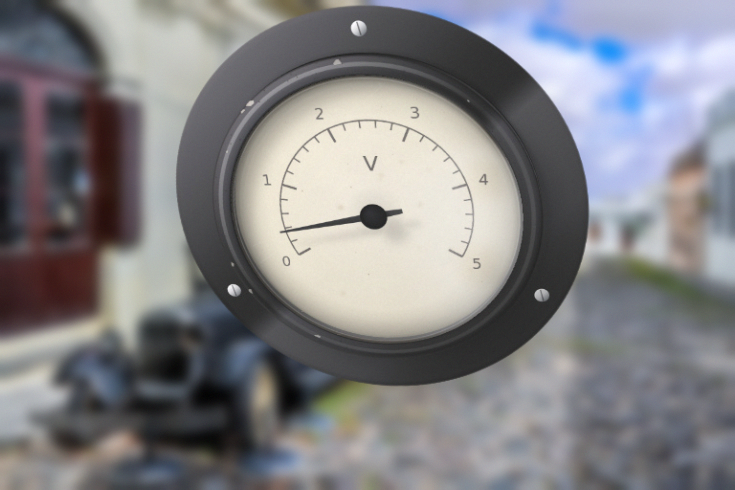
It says 0.4 V
